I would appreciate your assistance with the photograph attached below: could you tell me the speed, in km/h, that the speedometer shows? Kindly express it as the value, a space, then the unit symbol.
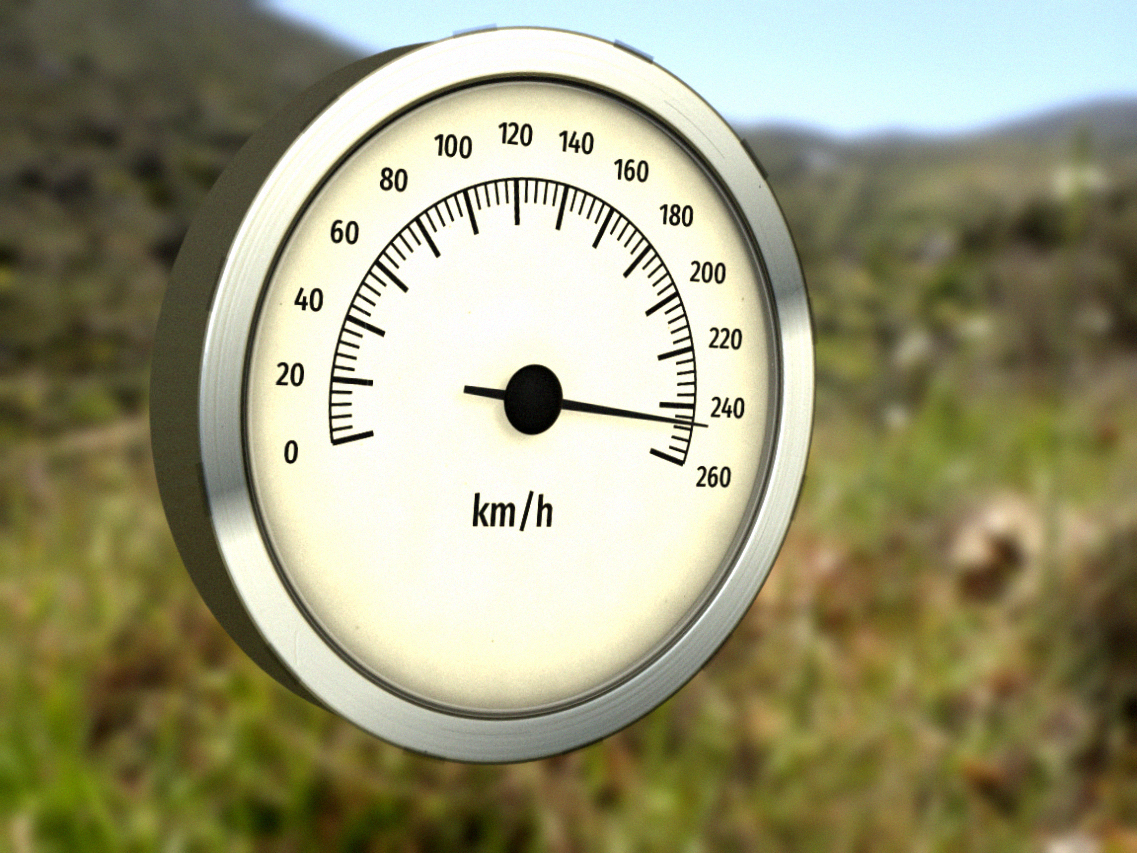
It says 246 km/h
